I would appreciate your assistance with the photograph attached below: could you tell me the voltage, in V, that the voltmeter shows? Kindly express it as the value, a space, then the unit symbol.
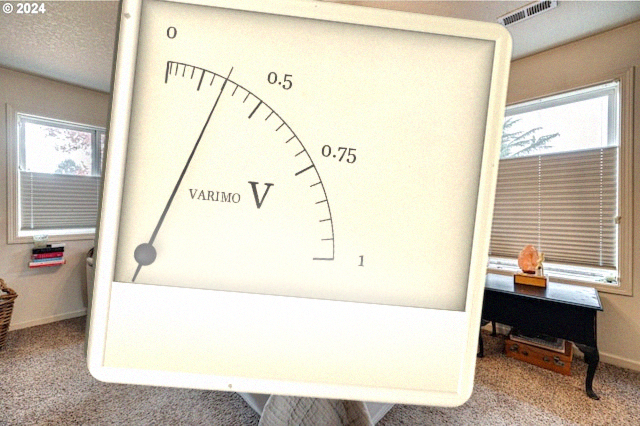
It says 0.35 V
